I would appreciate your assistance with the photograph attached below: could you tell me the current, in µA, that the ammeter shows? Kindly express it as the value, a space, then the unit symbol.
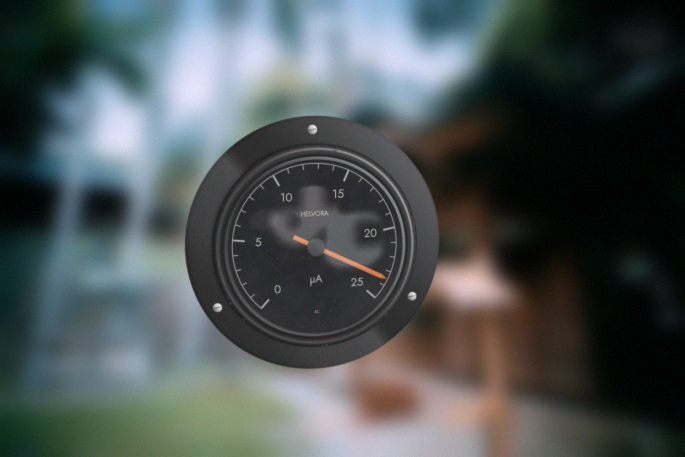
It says 23.5 µA
